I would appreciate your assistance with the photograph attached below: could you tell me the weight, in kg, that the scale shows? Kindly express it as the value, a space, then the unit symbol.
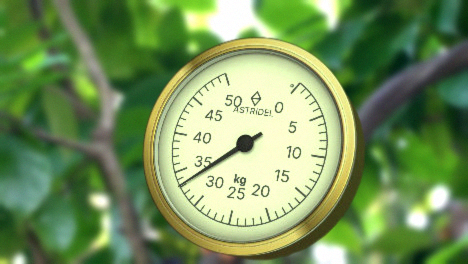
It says 33 kg
